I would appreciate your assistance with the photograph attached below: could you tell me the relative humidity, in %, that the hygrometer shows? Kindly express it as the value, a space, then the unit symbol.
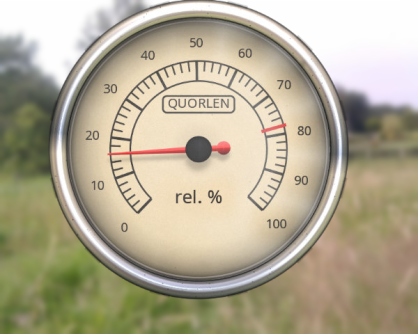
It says 16 %
